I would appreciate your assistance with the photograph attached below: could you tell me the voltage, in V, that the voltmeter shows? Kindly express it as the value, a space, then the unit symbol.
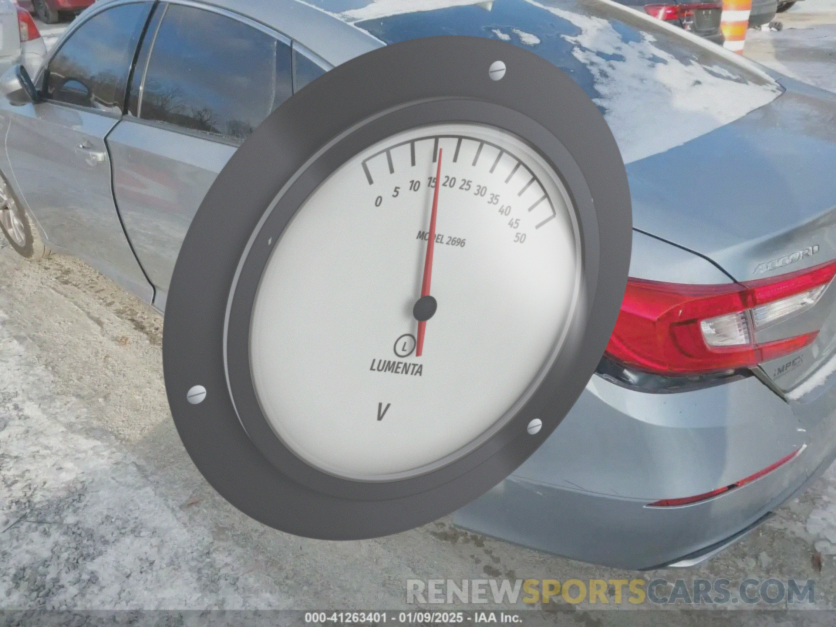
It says 15 V
